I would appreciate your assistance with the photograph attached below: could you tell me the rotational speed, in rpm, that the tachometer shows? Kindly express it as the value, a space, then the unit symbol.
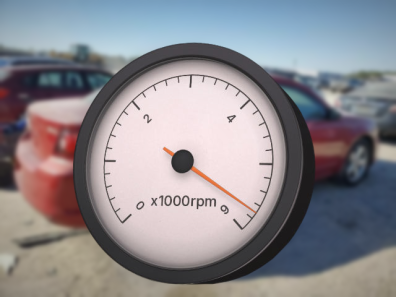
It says 5700 rpm
